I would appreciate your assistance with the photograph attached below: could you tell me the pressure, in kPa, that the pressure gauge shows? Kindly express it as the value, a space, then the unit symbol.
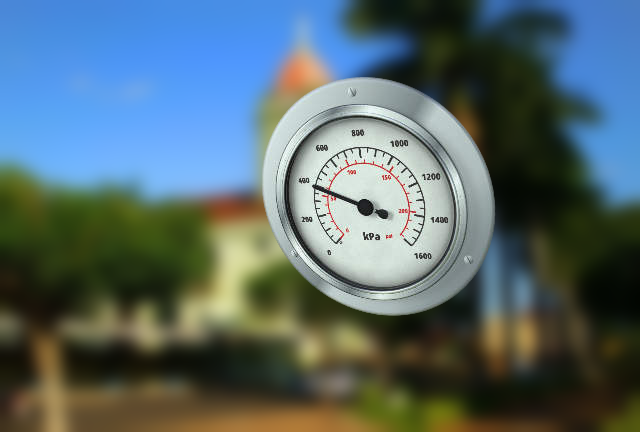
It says 400 kPa
